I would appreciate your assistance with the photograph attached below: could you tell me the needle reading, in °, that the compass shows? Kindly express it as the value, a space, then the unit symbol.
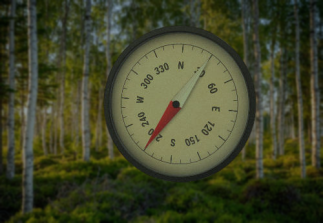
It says 210 °
